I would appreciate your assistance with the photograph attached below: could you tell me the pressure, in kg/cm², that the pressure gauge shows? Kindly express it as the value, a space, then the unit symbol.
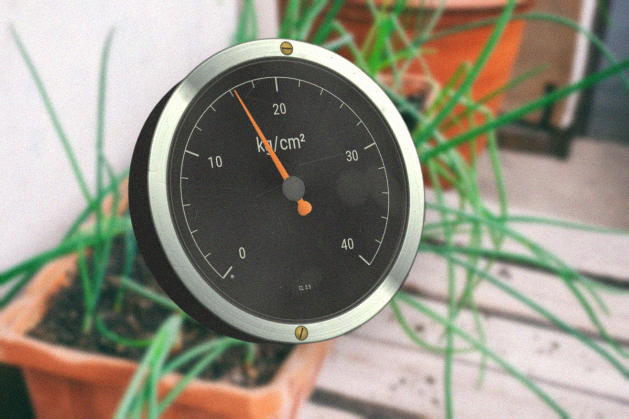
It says 16 kg/cm²
